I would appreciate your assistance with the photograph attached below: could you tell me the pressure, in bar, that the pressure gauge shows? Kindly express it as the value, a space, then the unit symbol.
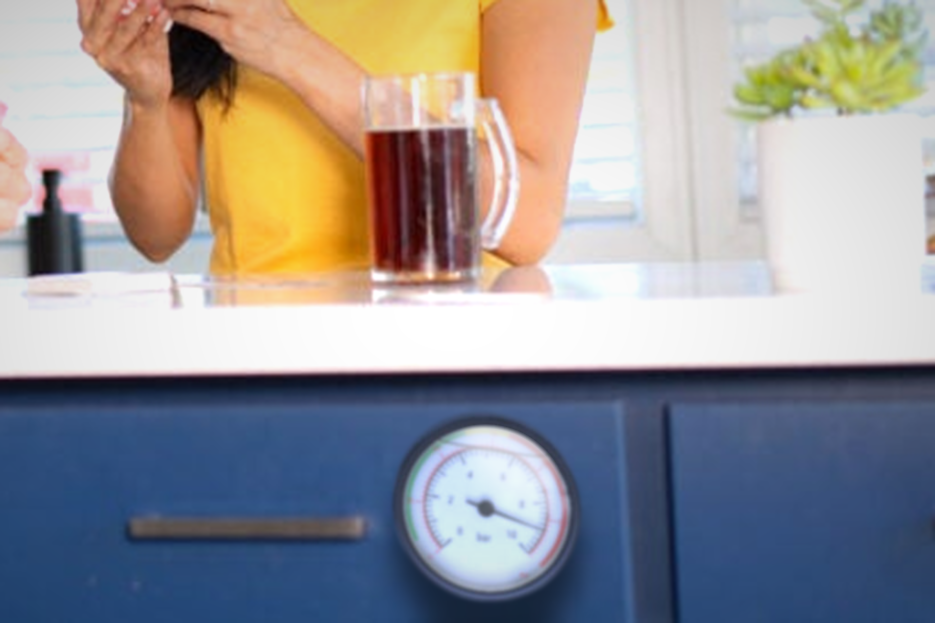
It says 9 bar
